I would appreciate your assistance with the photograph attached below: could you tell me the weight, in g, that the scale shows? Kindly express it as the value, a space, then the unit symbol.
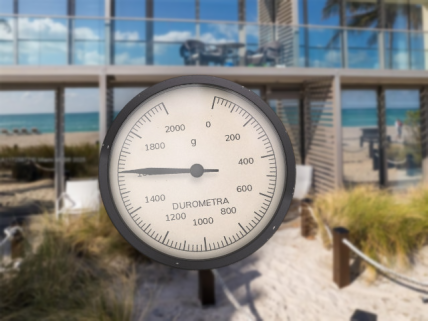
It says 1600 g
